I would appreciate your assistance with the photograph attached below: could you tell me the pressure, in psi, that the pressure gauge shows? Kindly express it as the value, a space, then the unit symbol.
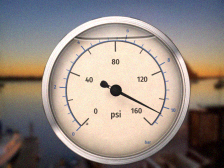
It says 150 psi
